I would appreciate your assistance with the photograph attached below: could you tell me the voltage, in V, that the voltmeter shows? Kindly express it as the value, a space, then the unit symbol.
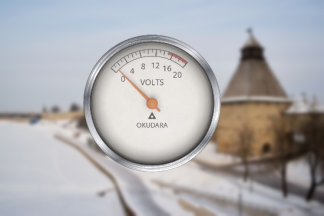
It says 1 V
